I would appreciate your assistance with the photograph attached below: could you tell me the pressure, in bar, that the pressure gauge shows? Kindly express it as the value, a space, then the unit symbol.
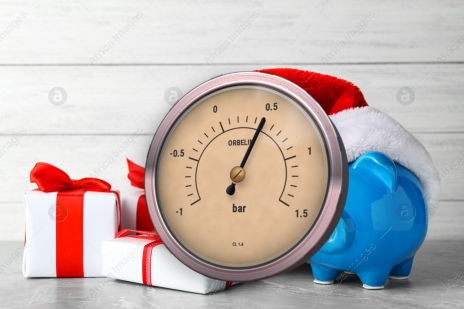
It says 0.5 bar
